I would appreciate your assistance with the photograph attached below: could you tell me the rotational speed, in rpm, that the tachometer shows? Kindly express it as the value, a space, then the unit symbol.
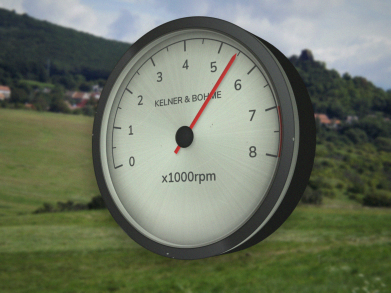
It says 5500 rpm
